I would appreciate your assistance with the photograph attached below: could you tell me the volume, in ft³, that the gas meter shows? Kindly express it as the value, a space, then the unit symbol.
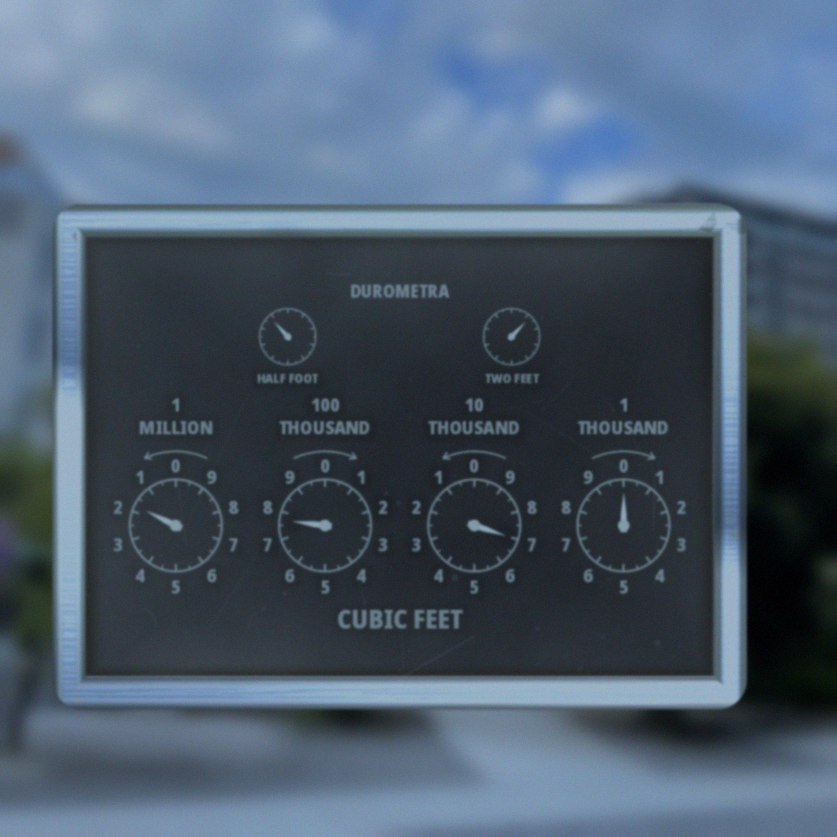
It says 177000 ft³
